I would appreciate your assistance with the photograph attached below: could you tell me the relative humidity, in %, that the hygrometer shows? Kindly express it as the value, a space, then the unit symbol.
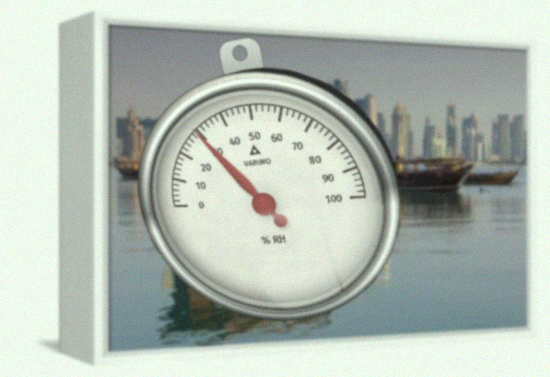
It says 30 %
